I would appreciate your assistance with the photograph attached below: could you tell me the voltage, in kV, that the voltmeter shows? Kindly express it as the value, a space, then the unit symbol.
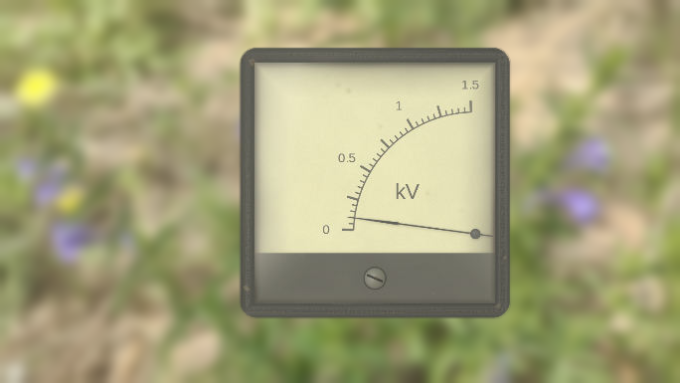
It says 0.1 kV
